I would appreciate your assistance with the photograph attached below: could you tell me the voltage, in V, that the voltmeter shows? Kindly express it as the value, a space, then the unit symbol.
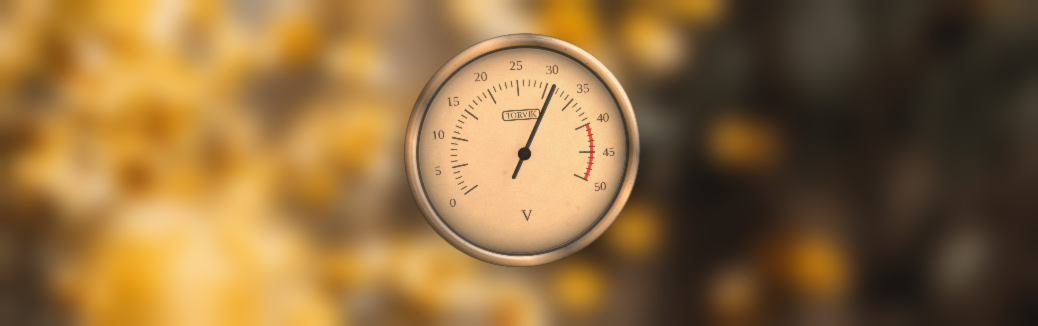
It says 31 V
